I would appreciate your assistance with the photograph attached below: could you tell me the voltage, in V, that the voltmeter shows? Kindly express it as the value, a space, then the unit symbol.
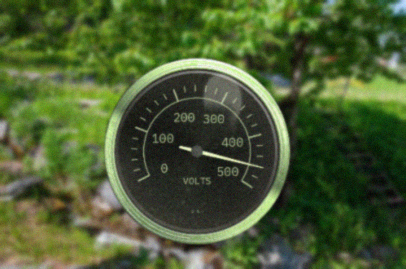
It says 460 V
